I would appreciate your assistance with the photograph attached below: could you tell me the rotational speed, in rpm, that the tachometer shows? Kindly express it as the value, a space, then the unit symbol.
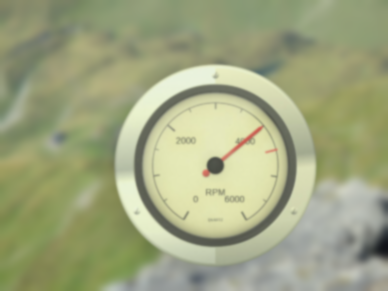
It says 4000 rpm
